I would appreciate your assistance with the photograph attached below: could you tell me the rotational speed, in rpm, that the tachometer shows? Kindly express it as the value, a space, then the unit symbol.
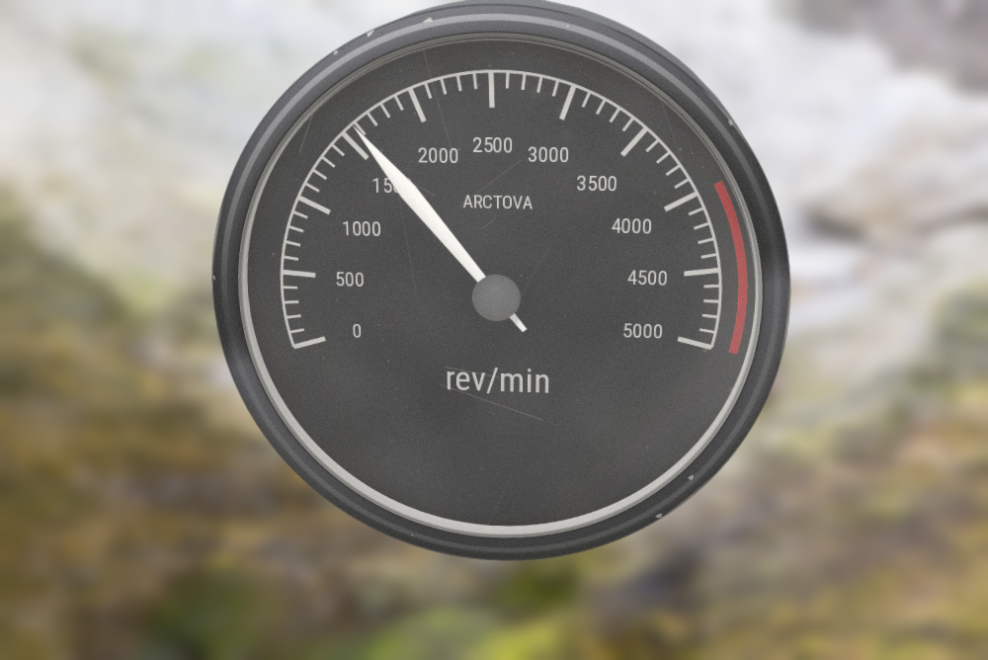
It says 1600 rpm
